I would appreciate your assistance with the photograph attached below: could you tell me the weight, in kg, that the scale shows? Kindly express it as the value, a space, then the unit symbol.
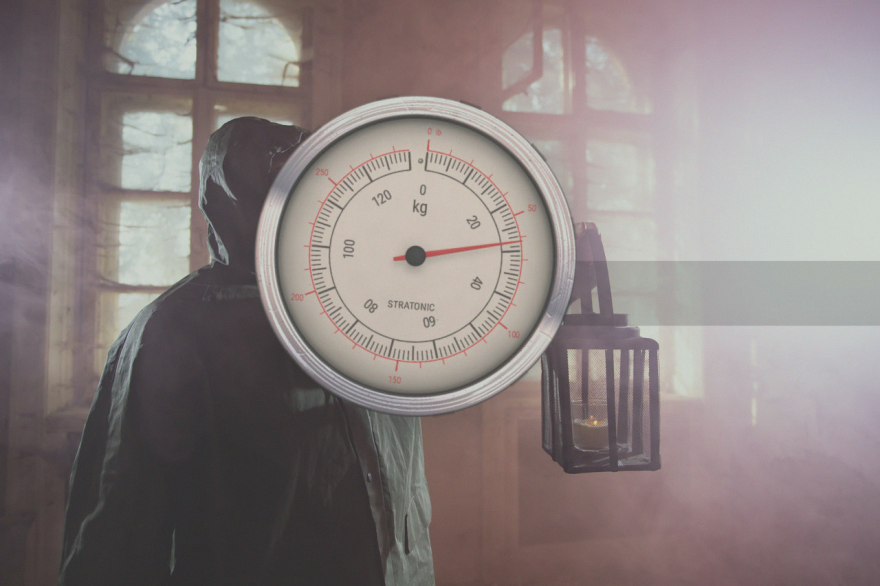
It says 28 kg
